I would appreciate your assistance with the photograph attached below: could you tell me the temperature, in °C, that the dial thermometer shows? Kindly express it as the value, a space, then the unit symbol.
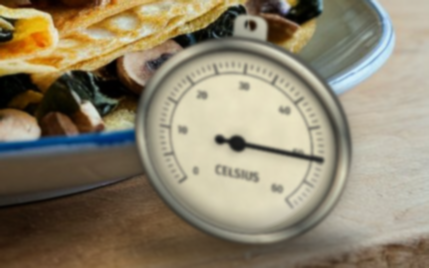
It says 50 °C
